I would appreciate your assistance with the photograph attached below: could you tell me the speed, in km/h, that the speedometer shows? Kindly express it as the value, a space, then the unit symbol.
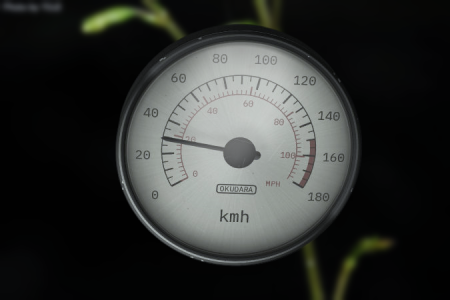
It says 30 km/h
